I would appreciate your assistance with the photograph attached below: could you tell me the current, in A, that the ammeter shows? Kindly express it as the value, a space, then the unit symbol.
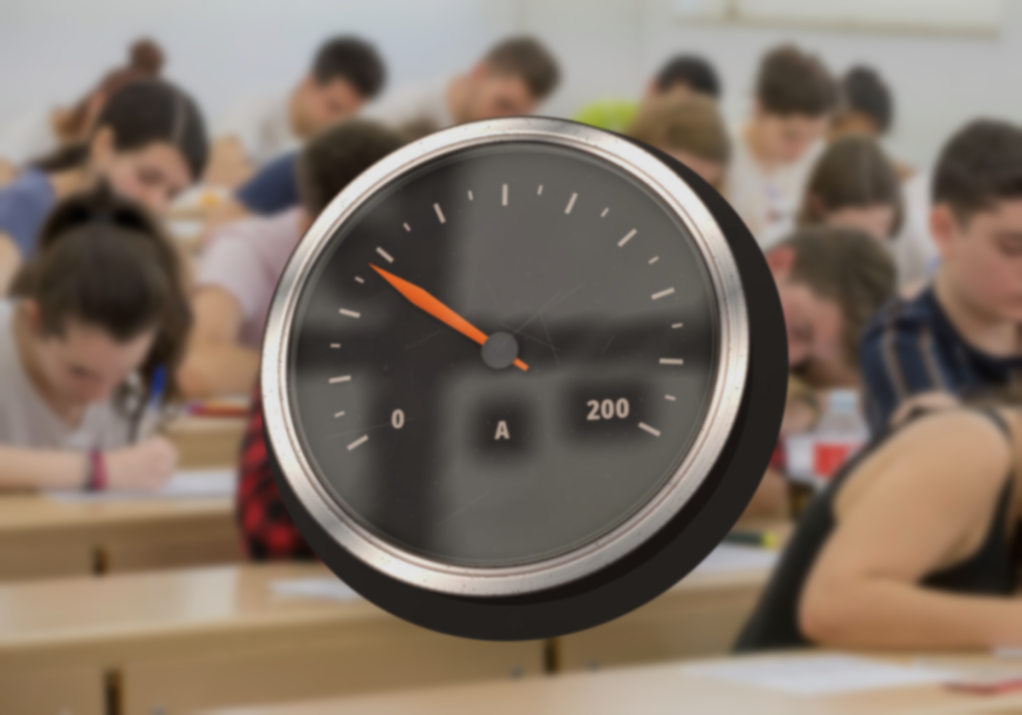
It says 55 A
